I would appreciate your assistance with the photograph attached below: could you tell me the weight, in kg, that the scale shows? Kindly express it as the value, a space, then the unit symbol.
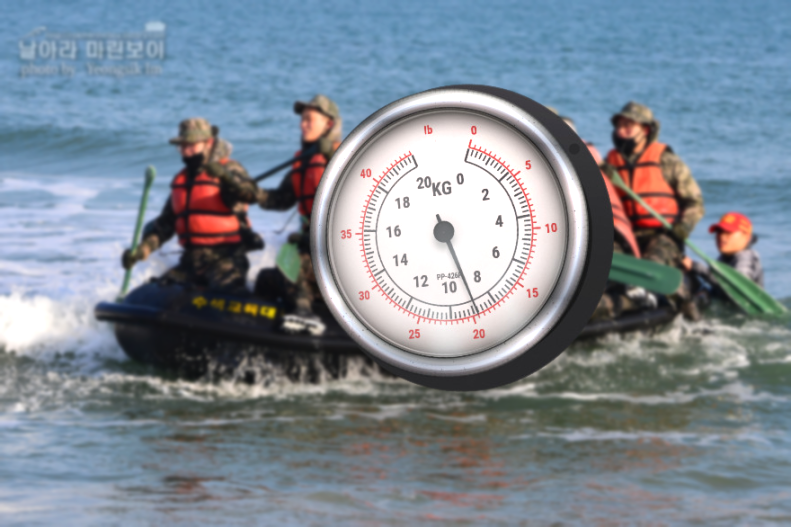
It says 8.8 kg
